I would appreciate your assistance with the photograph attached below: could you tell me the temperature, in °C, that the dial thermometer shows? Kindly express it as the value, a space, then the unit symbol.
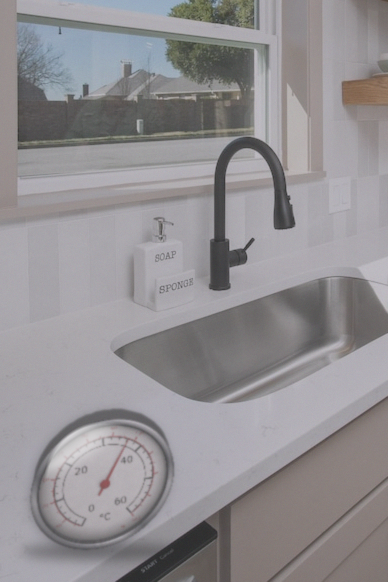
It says 36 °C
